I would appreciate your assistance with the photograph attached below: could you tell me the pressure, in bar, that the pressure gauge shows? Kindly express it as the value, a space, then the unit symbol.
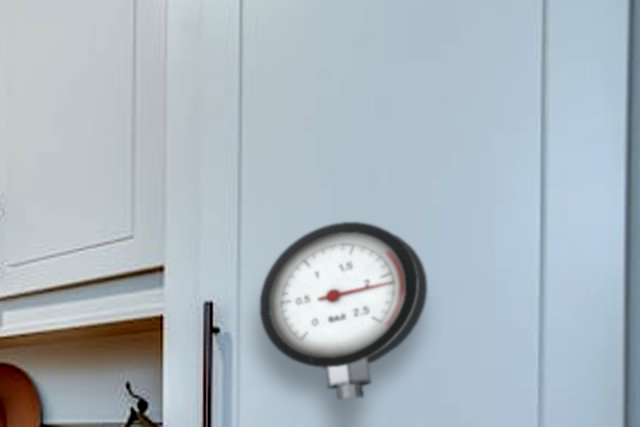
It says 2.1 bar
